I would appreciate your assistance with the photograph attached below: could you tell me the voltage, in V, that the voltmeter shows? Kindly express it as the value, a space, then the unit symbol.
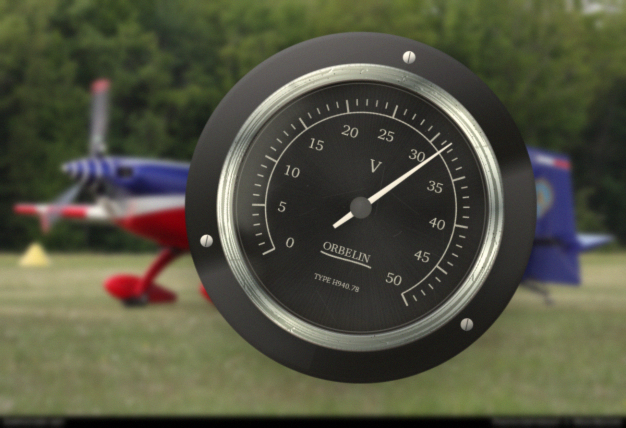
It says 31.5 V
